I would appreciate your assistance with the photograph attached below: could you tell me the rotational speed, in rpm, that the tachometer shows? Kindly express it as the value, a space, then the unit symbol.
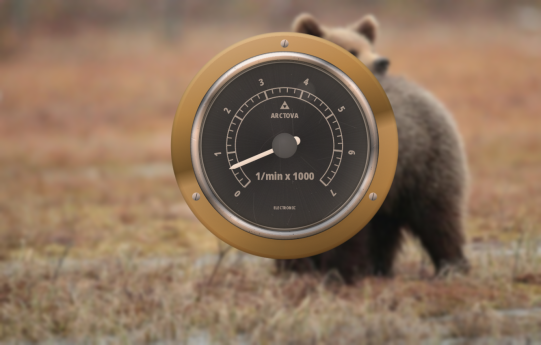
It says 600 rpm
